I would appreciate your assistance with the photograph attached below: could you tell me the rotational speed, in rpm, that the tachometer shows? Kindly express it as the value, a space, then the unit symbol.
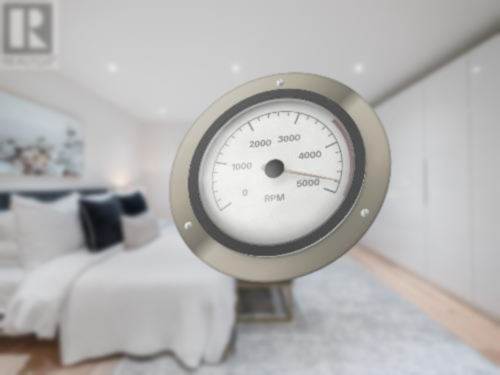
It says 4800 rpm
